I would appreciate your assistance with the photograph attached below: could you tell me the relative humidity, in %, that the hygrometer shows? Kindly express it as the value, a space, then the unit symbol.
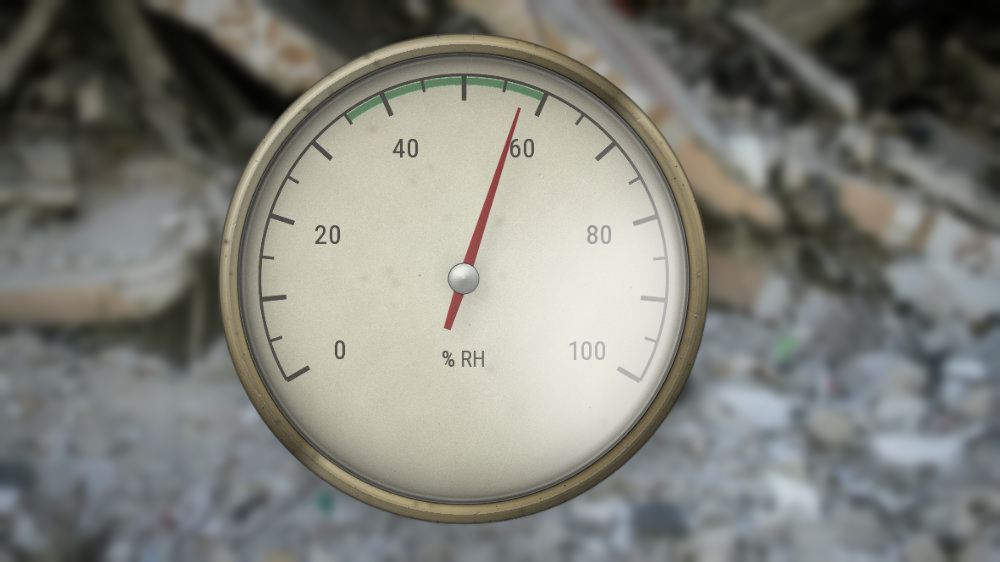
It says 57.5 %
